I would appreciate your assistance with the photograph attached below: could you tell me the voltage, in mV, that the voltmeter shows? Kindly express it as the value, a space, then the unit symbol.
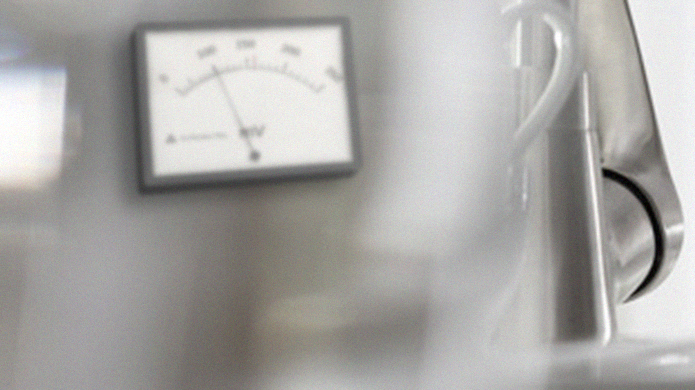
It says 100 mV
